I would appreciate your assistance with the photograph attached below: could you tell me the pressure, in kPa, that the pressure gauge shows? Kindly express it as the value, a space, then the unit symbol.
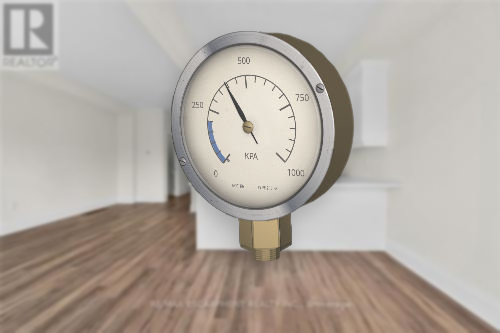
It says 400 kPa
